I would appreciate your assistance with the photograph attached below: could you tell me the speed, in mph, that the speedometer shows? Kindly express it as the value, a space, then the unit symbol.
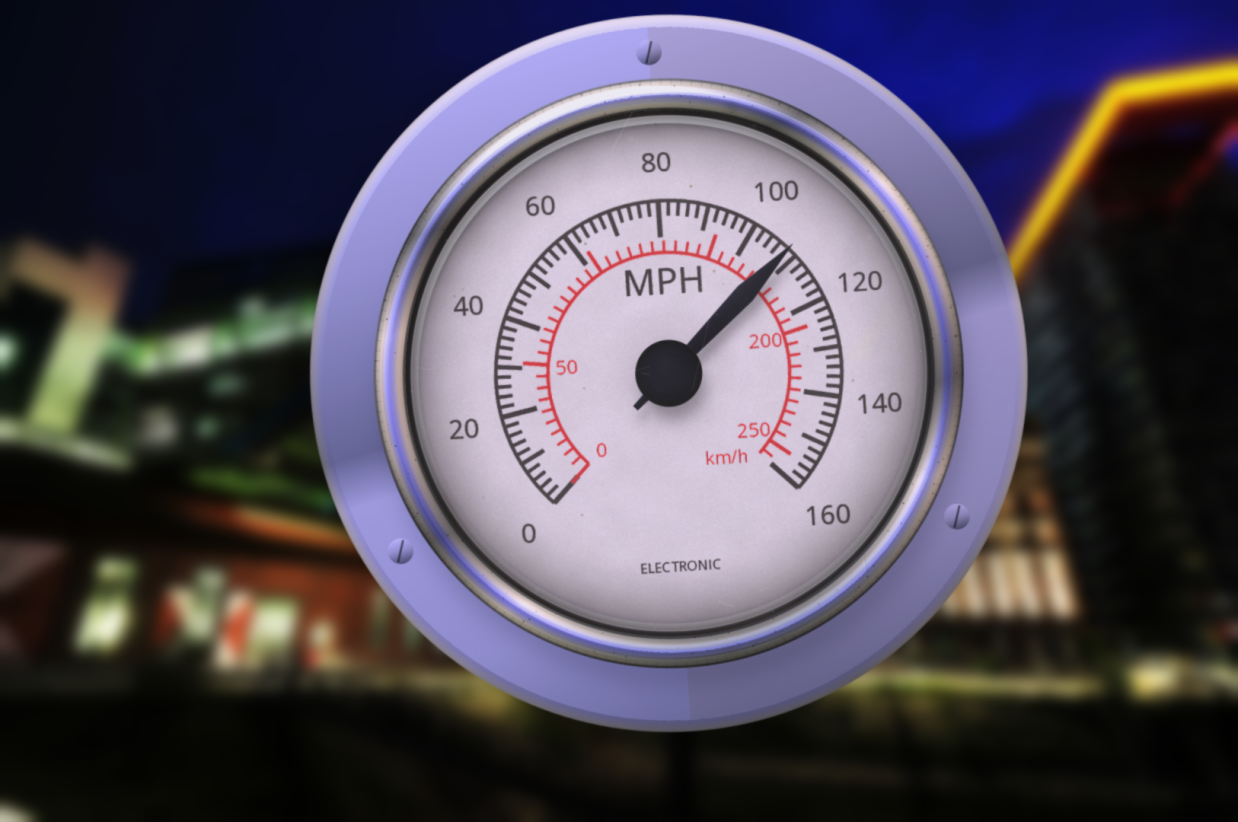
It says 108 mph
